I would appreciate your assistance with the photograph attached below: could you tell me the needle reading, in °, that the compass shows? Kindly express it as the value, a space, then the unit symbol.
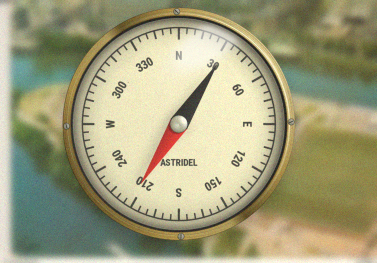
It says 212.5 °
